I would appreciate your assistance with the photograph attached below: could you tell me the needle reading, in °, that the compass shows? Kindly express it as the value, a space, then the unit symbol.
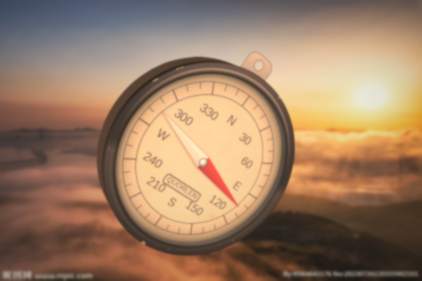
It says 105 °
